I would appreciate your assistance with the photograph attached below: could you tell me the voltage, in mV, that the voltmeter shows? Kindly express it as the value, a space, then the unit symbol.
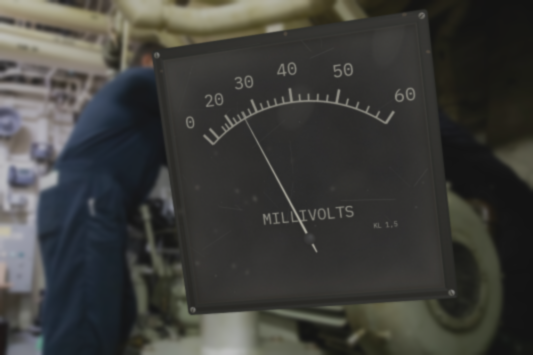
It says 26 mV
